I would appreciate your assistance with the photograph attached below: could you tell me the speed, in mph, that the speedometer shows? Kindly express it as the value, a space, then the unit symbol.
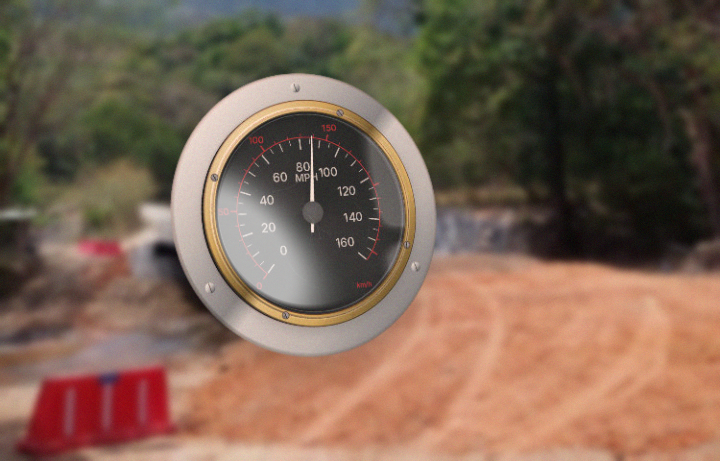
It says 85 mph
